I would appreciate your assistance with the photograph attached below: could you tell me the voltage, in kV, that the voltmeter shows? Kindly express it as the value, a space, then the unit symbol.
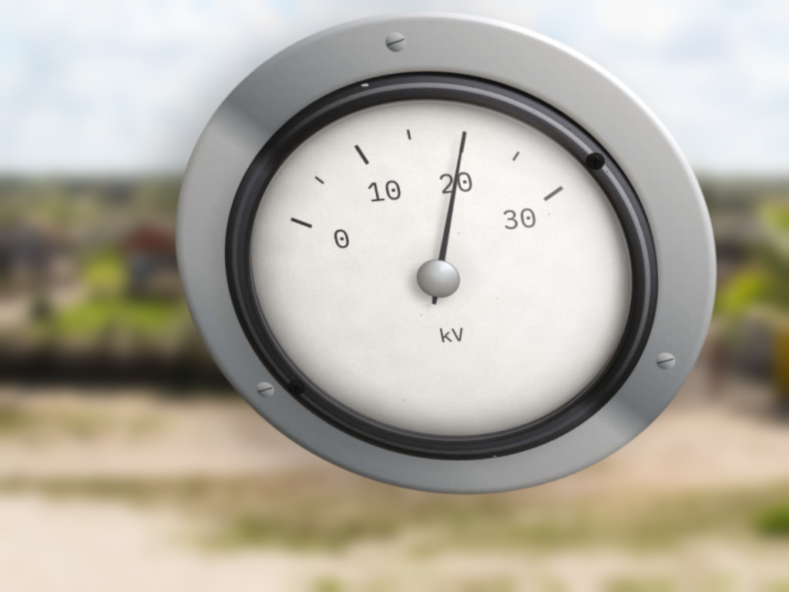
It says 20 kV
